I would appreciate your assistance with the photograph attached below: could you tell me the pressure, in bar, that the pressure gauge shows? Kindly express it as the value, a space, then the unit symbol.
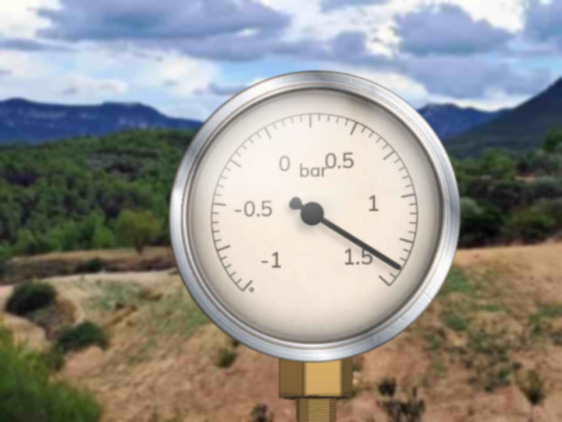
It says 1.4 bar
